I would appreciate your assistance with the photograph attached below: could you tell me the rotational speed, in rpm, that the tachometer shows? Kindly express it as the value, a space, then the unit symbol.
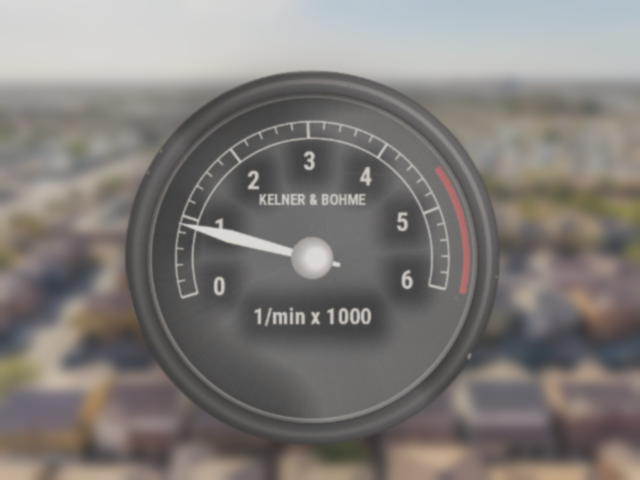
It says 900 rpm
